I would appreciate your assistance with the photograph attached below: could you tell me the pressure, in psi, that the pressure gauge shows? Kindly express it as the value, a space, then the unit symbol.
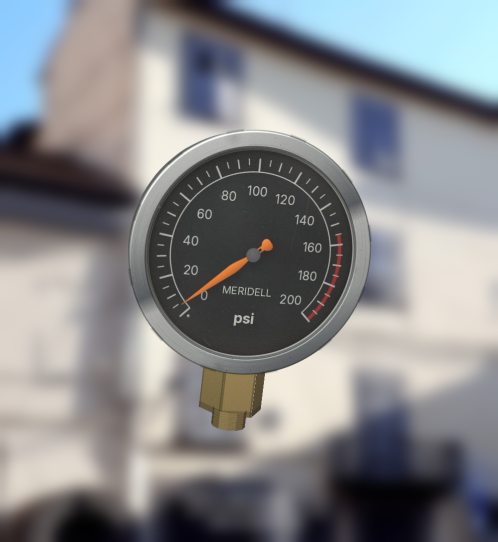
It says 5 psi
